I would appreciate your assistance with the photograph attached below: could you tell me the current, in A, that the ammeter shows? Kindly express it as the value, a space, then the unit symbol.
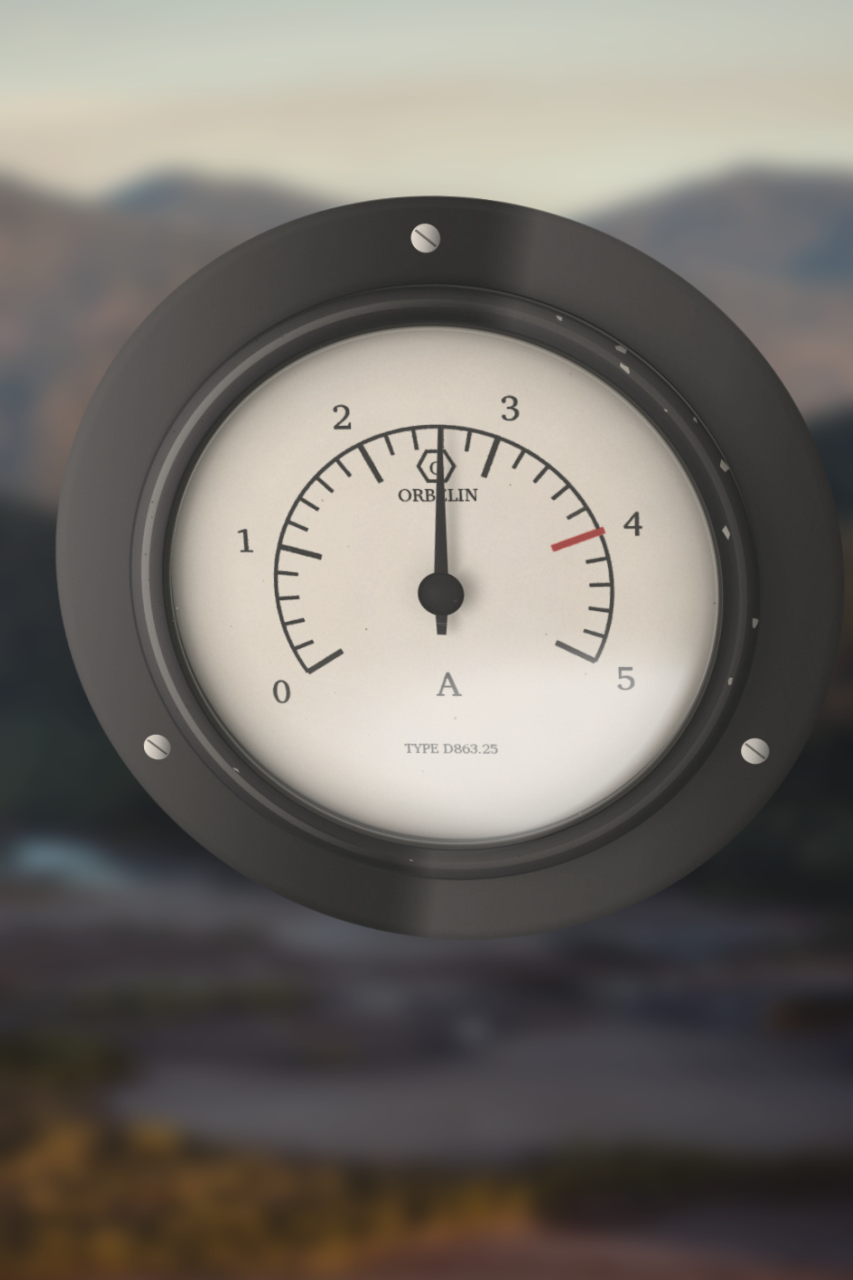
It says 2.6 A
